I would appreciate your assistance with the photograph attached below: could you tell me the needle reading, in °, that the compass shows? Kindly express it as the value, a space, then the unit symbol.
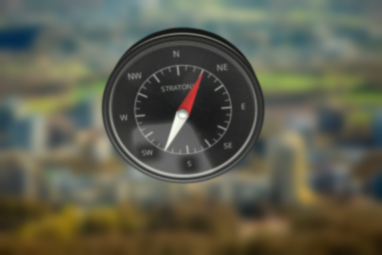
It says 30 °
